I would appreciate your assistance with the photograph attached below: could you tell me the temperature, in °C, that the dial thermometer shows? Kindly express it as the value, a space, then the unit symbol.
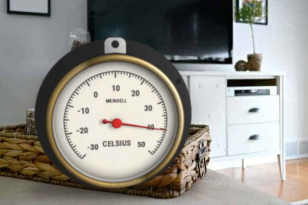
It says 40 °C
